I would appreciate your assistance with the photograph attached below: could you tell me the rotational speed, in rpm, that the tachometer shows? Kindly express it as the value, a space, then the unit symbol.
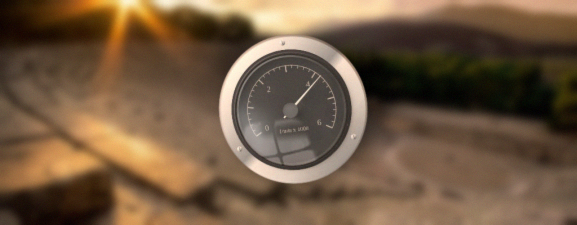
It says 4200 rpm
